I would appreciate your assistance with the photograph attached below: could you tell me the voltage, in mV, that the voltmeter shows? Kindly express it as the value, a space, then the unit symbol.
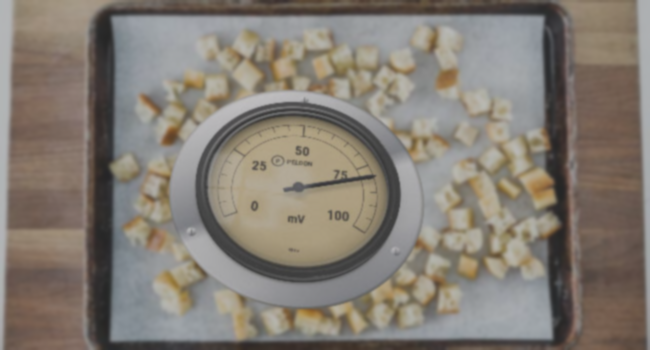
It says 80 mV
